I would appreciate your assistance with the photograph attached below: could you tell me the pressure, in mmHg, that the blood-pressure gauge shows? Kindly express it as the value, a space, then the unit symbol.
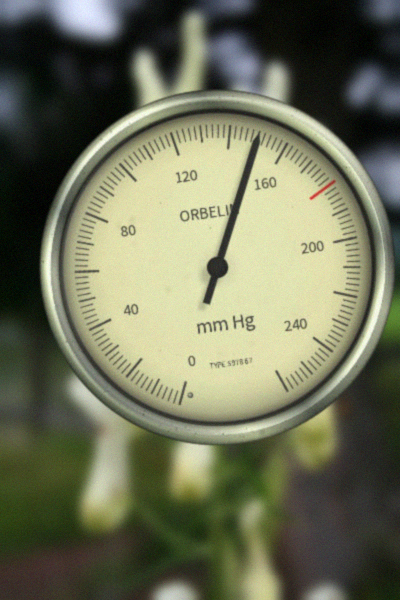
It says 150 mmHg
